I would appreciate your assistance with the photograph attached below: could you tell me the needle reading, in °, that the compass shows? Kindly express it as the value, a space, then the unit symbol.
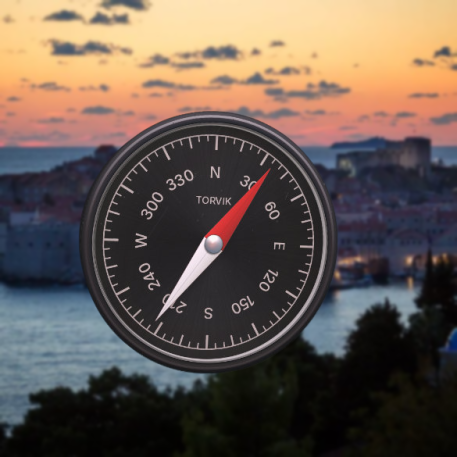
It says 35 °
